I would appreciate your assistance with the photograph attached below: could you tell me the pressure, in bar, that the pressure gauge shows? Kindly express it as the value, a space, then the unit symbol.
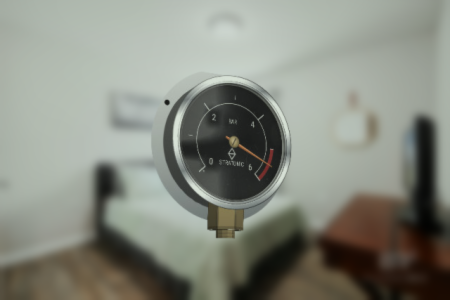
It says 5.5 bar
